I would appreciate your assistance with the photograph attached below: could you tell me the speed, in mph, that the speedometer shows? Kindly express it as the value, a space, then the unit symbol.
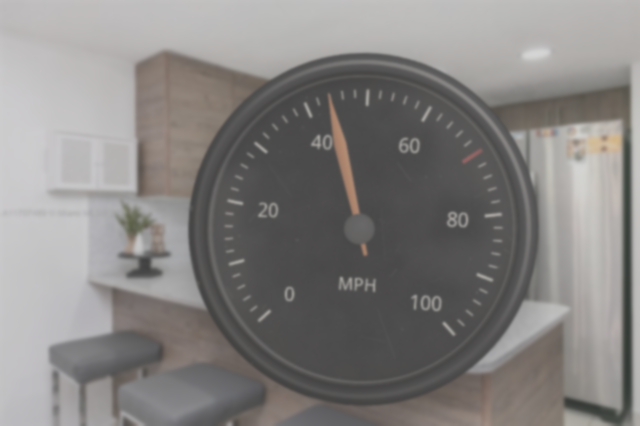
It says 44 mph
